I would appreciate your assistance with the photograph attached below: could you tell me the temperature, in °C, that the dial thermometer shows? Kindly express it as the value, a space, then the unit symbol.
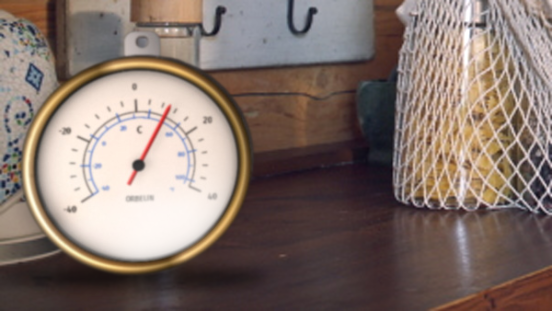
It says 10 °C
